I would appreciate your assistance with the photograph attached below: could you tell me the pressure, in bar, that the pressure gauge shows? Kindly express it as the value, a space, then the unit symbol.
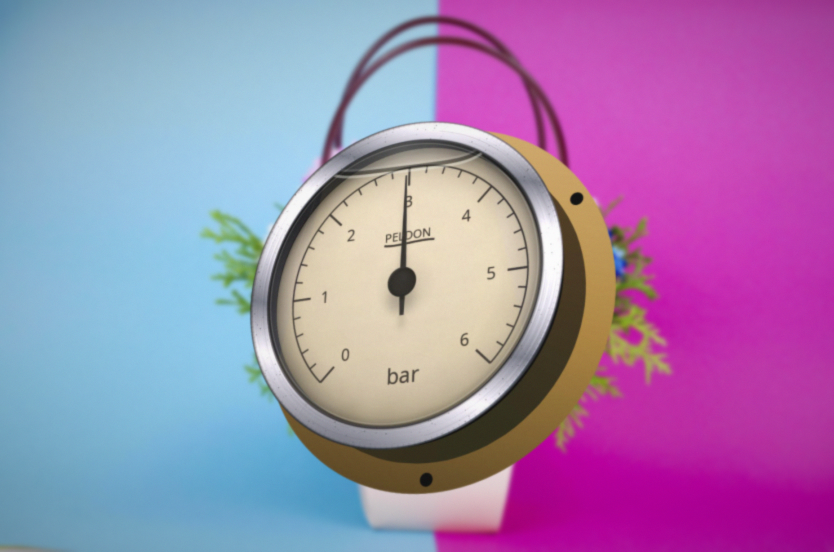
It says 3 bar
